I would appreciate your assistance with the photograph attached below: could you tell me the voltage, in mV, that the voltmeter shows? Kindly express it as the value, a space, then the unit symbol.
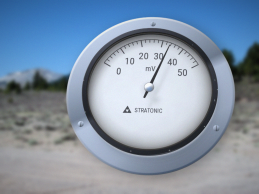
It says 34 mV
